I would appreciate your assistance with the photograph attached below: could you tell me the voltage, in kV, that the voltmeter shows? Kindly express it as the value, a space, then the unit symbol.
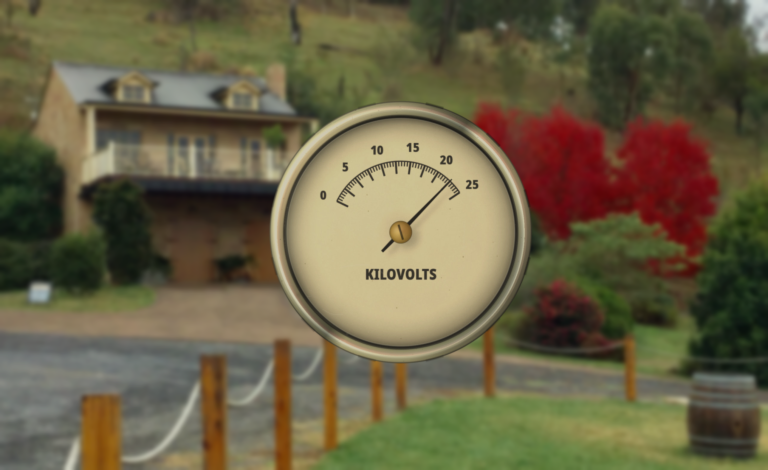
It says 22.5 kV
